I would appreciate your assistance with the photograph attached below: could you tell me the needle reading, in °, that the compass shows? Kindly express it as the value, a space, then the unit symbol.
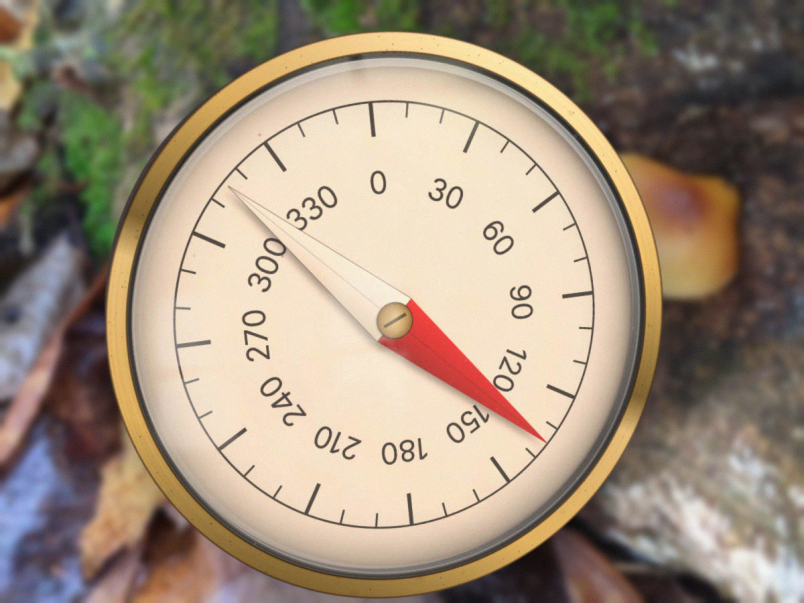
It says 135 °
